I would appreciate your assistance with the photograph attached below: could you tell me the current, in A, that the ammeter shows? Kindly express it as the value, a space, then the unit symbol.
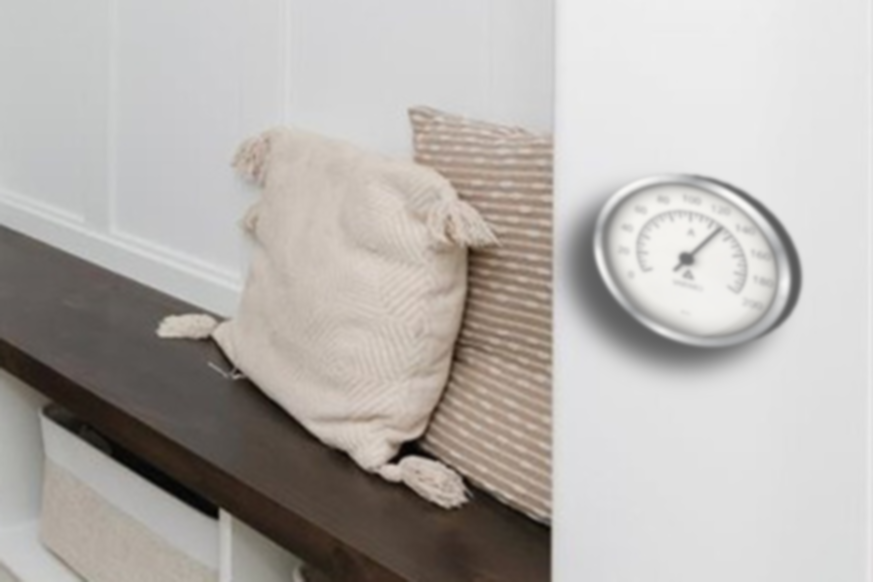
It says 130 A
